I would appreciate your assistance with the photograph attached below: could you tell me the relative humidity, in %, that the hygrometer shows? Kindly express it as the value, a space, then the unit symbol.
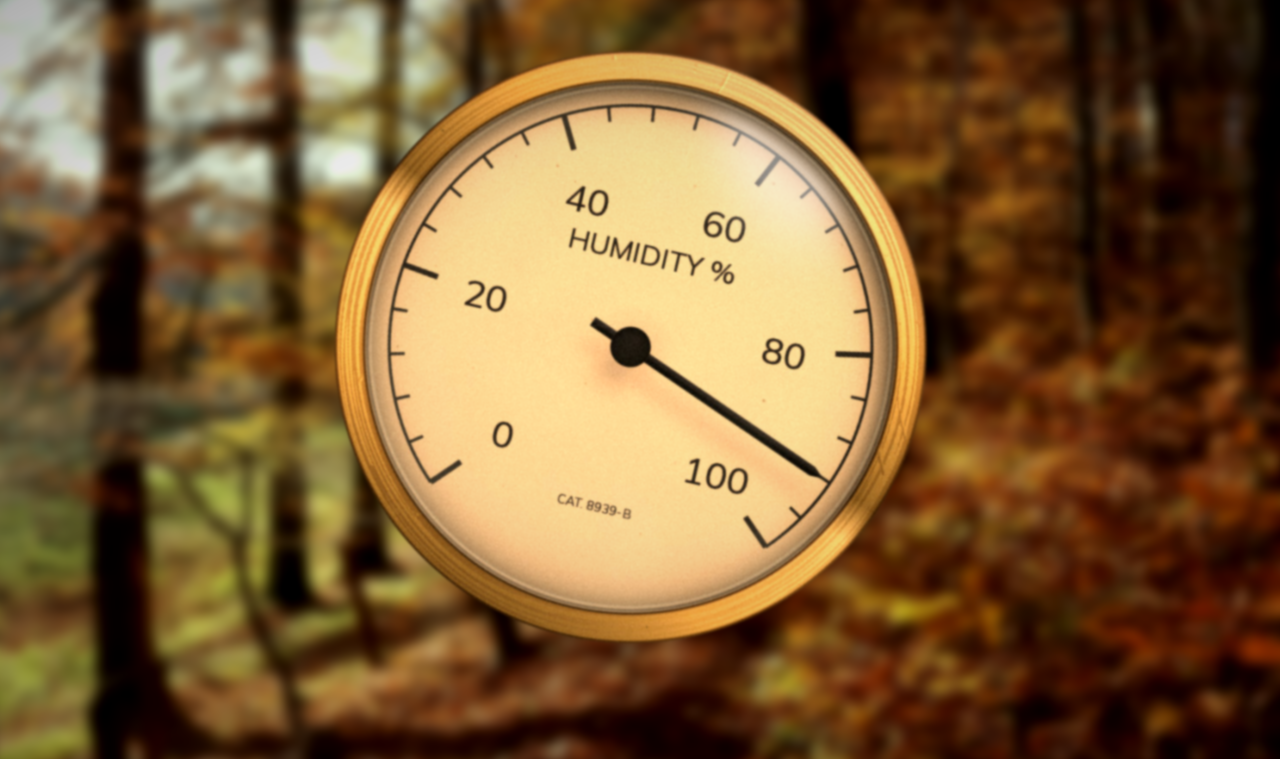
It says 92 %
